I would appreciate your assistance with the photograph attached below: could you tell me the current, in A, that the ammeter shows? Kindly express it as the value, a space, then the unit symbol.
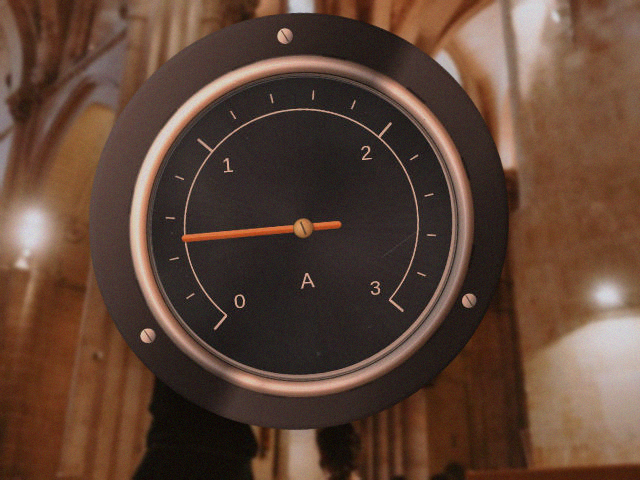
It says 0.5 A
